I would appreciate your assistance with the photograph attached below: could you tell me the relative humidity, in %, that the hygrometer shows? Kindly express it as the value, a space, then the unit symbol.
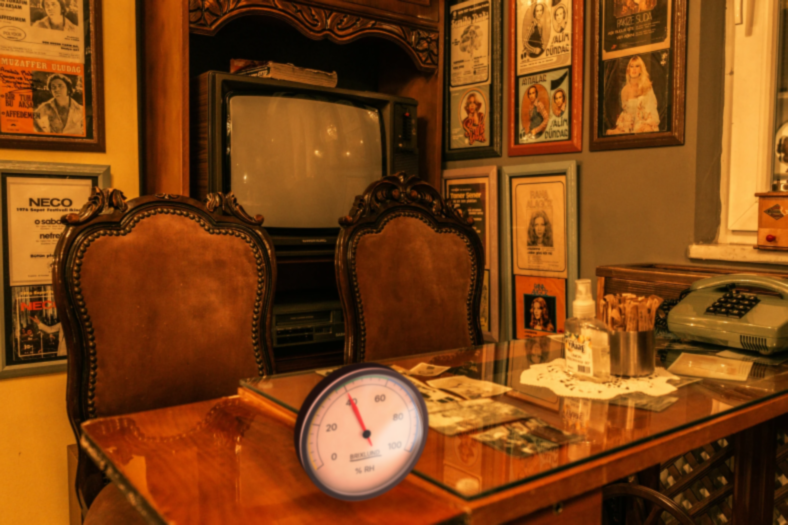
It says 40 %
